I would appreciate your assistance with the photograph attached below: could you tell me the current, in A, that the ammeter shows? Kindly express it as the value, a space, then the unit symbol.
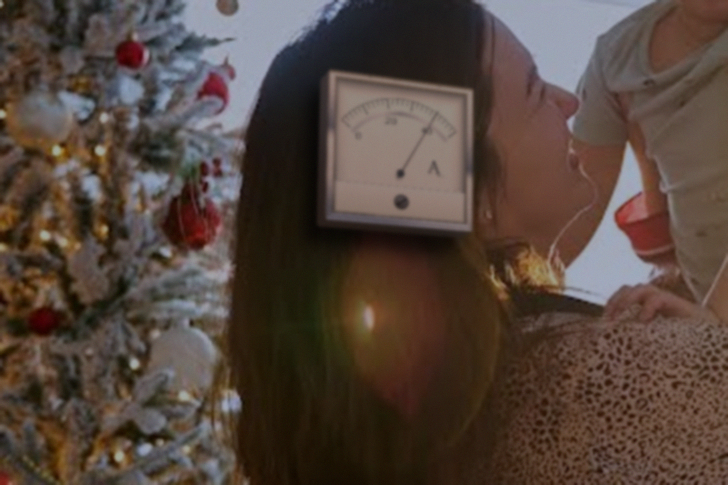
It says 40 A
